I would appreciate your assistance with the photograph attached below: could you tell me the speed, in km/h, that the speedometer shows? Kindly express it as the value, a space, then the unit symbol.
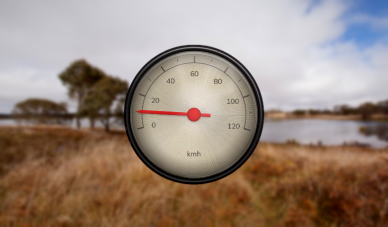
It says 10 km/h
